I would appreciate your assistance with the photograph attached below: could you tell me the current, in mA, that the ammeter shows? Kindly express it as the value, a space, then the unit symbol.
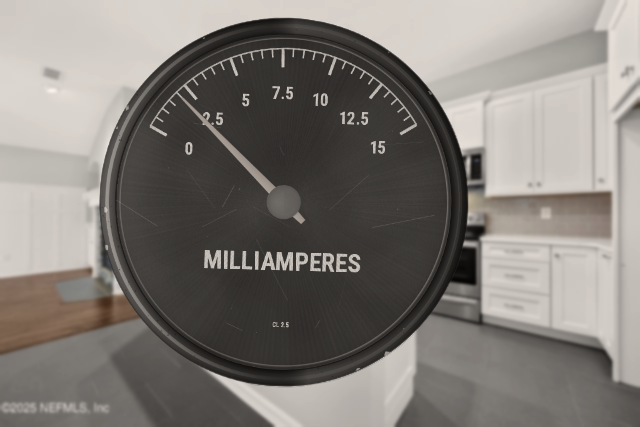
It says 2 mA
